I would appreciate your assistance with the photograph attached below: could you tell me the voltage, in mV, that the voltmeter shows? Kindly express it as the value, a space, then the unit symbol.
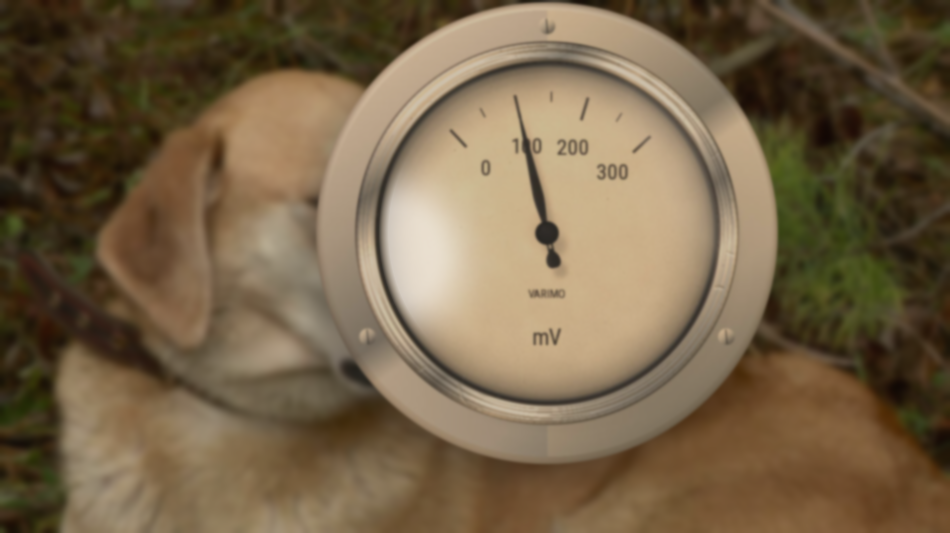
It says 100 mV
